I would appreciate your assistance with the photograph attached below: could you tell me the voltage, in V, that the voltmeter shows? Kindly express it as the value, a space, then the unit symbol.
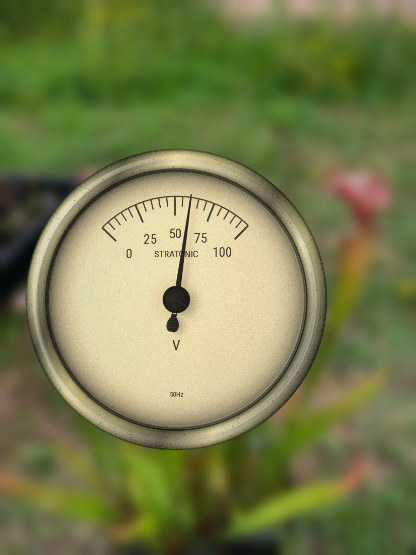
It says 60 V
